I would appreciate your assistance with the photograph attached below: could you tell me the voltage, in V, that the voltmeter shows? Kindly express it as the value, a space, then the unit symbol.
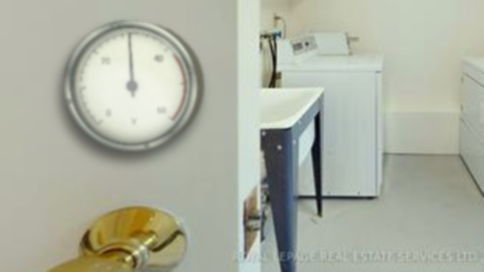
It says 30 V
